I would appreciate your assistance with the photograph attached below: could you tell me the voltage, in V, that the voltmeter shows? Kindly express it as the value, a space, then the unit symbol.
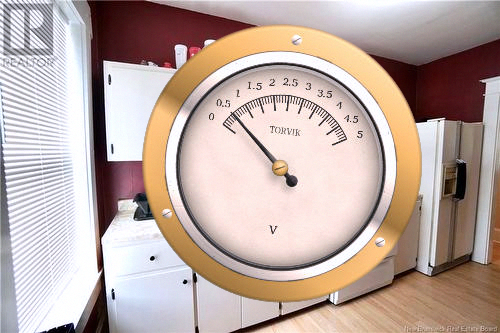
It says 0.5 V
